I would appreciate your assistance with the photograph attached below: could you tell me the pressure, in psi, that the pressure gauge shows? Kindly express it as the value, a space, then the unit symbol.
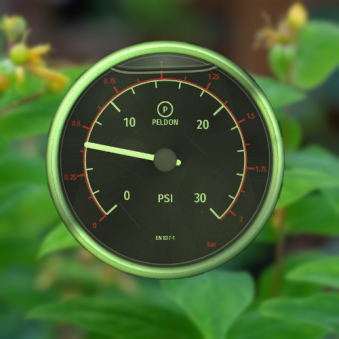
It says 6 psi
